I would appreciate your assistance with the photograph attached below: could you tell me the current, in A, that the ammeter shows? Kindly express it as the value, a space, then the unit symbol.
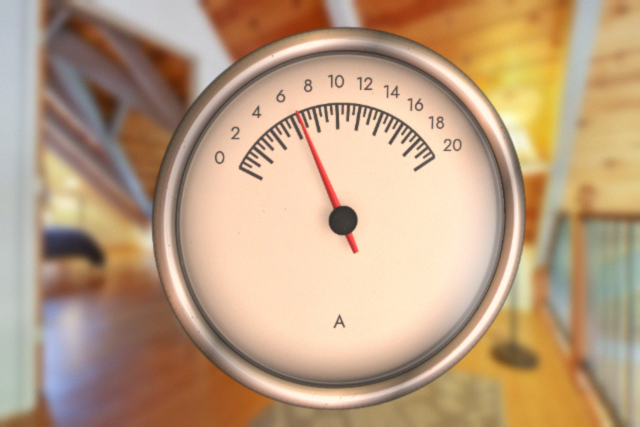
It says 6.5 A
